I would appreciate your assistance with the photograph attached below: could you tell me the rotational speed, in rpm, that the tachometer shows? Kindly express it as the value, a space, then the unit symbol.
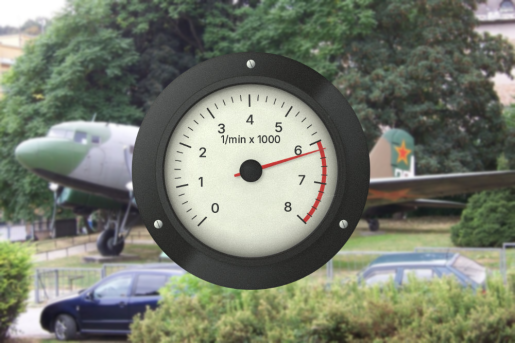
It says 6200 rpm
